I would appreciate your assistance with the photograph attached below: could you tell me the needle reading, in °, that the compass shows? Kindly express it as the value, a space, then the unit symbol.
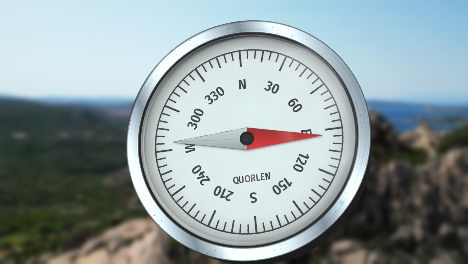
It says 95 °
